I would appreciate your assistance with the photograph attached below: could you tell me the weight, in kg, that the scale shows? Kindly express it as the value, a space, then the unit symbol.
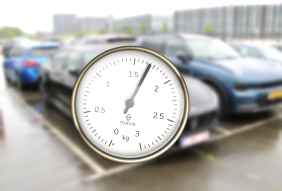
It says 1.7 kg
